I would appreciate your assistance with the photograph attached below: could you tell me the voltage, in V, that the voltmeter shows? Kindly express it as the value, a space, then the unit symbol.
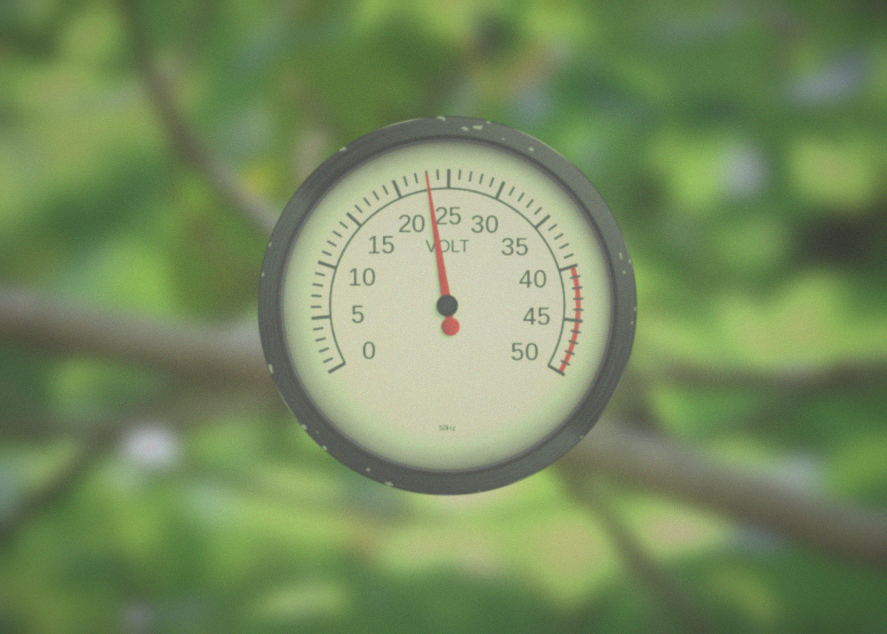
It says 23 V
